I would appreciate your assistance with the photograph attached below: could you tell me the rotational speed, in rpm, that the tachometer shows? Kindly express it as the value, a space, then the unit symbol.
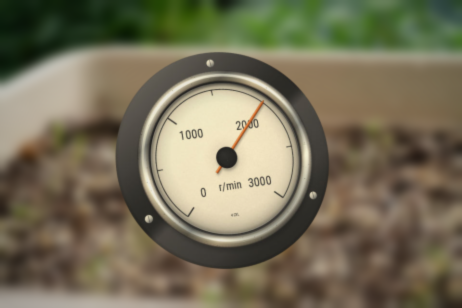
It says 2000 rpm
